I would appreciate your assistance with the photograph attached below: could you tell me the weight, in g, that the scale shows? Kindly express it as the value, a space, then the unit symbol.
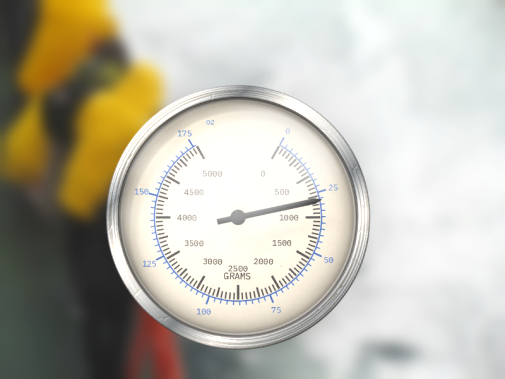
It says 800 g
